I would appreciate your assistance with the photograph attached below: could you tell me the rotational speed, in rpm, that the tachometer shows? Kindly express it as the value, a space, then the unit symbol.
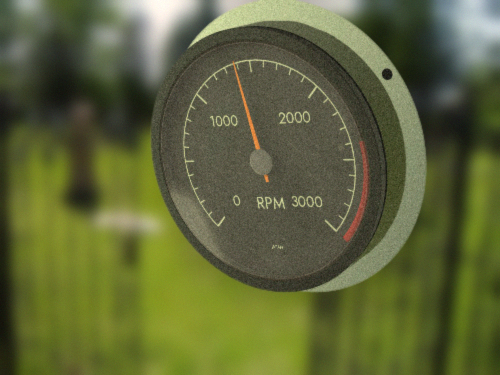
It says 1400 rpm
